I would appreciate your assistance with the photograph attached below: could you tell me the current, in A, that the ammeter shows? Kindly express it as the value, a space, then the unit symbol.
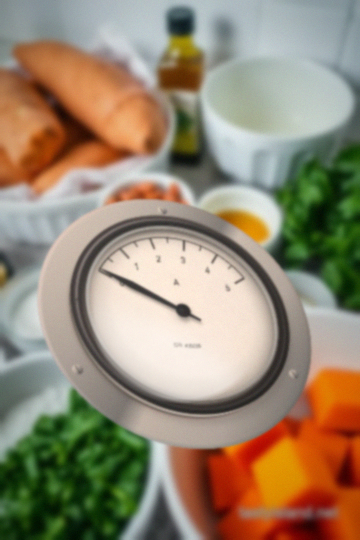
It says 0 A
